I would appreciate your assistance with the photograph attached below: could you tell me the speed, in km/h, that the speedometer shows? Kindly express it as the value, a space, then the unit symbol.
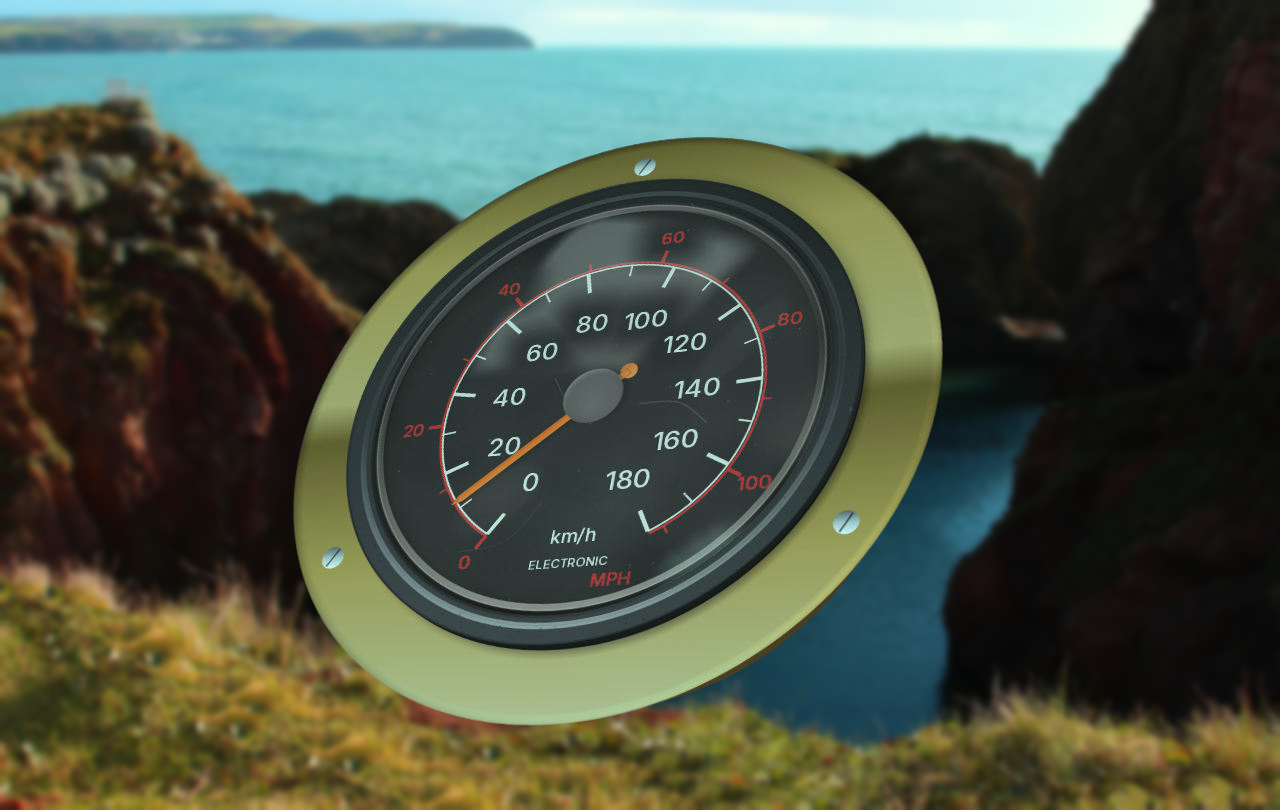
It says 10 km/h
